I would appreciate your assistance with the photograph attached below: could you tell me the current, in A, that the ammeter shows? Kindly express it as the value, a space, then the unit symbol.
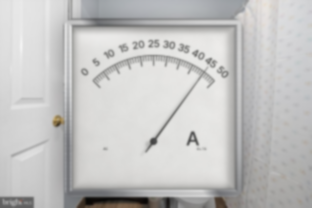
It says 45 A
